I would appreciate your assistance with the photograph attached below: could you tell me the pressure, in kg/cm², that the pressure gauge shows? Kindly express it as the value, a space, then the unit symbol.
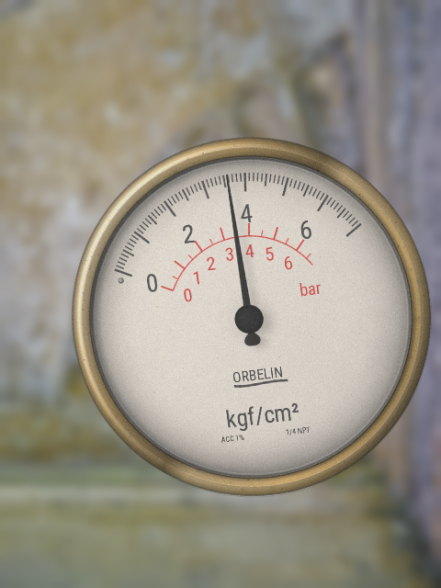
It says 3.6 kg/cm²
